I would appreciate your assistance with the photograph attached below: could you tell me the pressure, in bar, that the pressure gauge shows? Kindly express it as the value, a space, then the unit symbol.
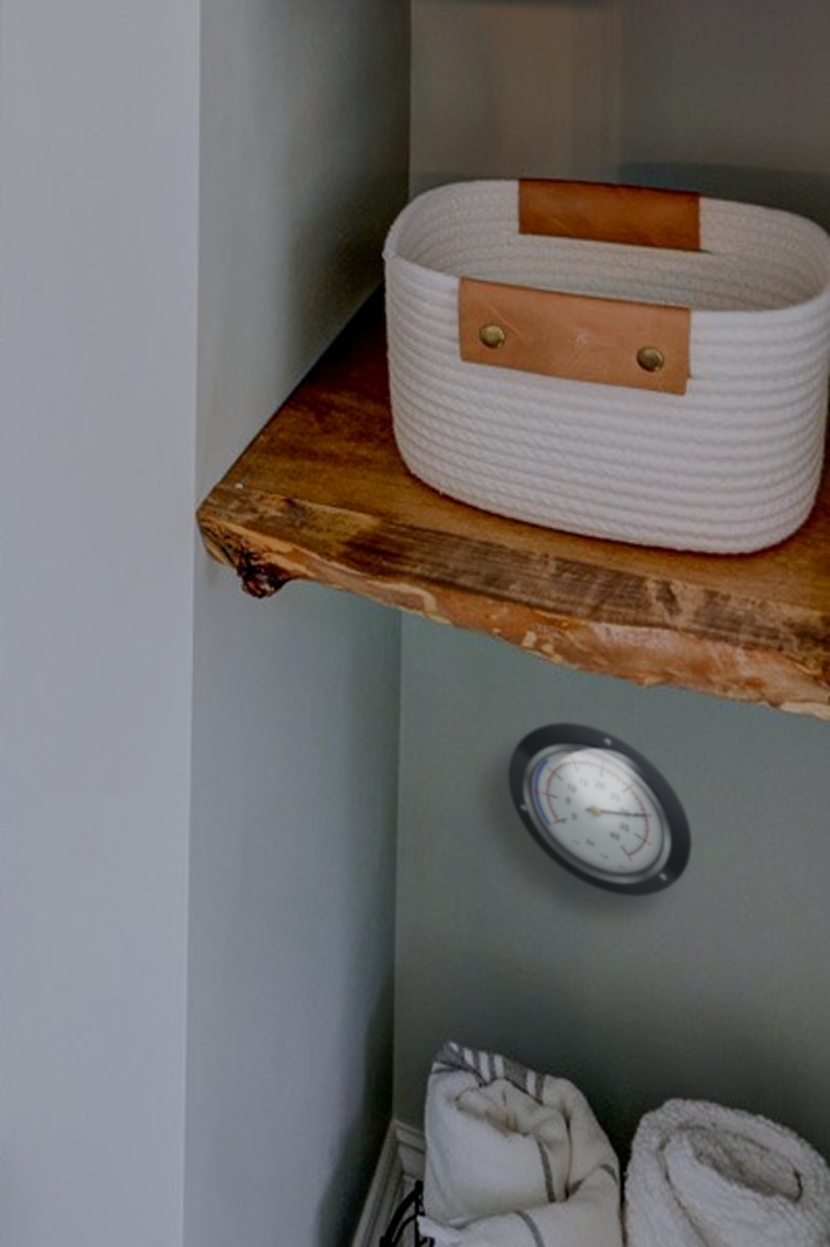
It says 30 bar
